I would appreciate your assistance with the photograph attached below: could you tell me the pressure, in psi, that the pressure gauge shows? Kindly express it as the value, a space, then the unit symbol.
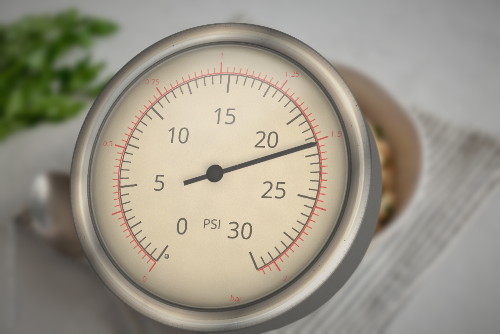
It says 22 psi
